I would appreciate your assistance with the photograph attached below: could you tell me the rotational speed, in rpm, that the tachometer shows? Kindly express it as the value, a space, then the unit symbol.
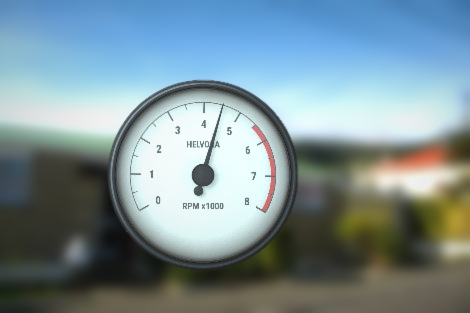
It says 4500 rpm
